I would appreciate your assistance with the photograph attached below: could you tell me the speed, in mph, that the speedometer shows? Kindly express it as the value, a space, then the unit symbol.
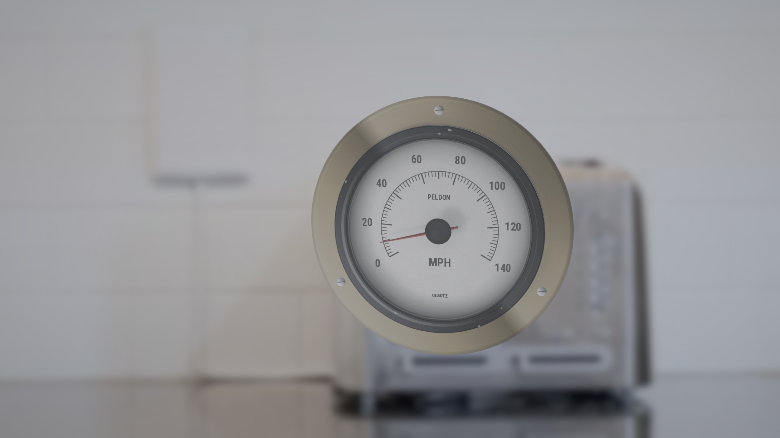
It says 10 mph
